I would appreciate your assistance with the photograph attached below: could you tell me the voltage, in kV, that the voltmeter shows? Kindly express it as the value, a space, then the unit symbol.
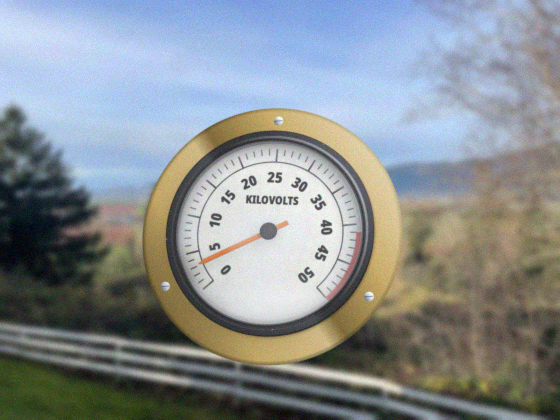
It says 3 kV
